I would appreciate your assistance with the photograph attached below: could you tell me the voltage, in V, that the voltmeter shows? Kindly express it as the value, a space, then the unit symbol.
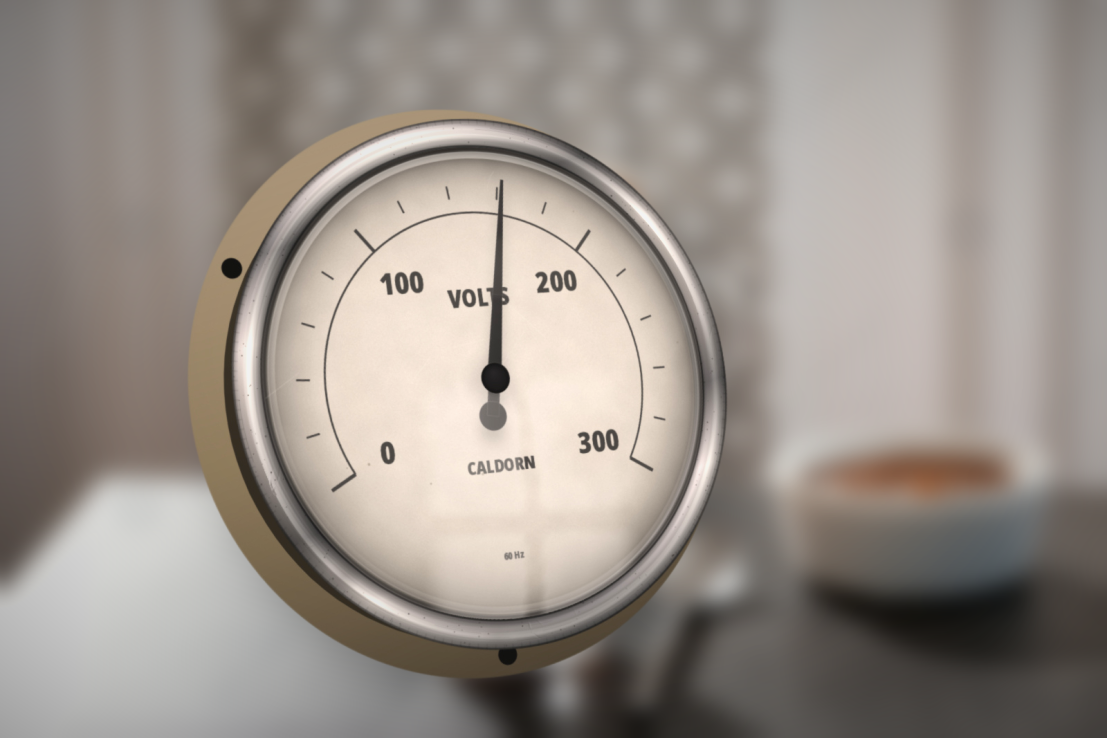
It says 160 V
